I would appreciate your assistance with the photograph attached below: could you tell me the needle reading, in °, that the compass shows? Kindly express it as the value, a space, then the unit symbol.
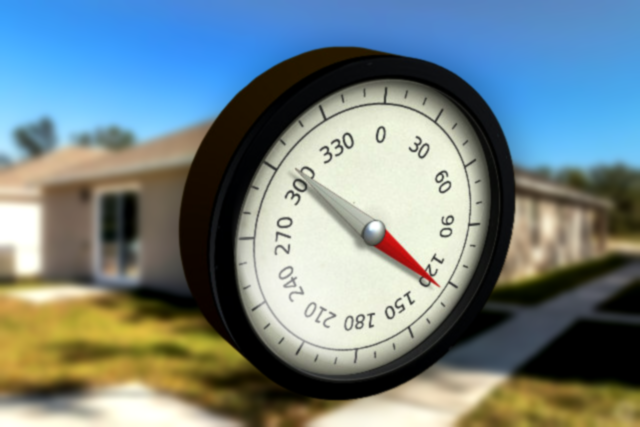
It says 125 °
